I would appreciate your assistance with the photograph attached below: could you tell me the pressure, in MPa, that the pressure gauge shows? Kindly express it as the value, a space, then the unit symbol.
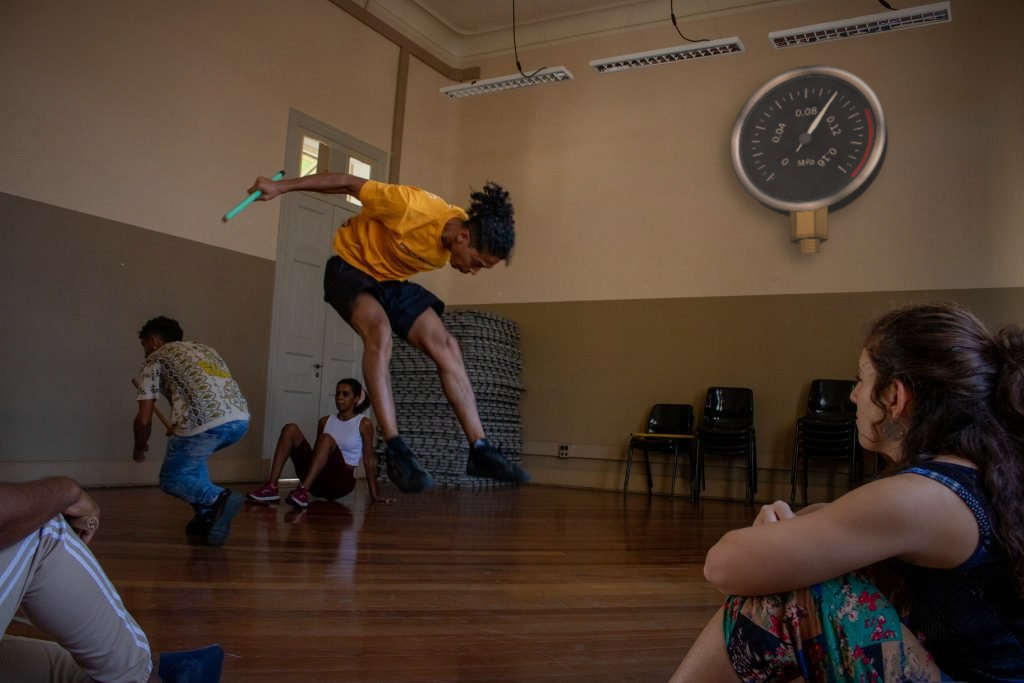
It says 0.1 MPa
